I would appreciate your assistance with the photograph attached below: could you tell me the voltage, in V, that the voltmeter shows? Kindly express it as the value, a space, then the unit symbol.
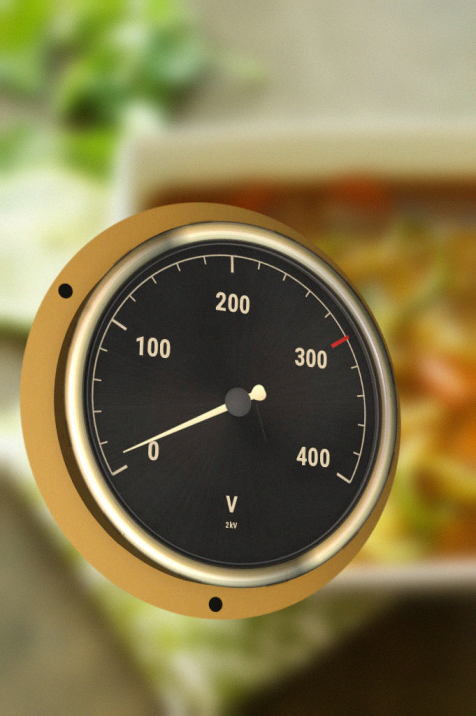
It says 10 V
